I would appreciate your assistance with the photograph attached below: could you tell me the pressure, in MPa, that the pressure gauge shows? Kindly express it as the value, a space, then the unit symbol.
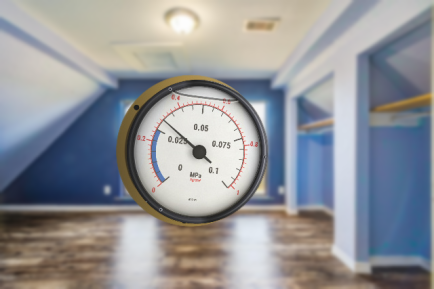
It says 0.03 MPa
